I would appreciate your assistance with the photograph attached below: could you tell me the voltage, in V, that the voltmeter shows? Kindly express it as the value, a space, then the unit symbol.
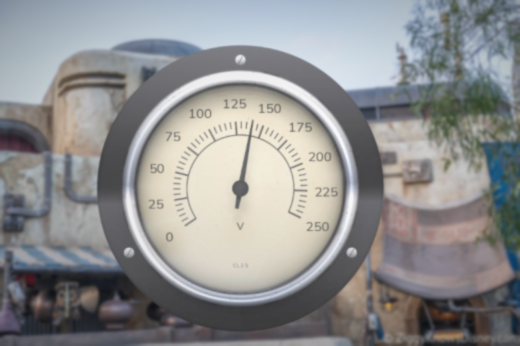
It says 140 V
